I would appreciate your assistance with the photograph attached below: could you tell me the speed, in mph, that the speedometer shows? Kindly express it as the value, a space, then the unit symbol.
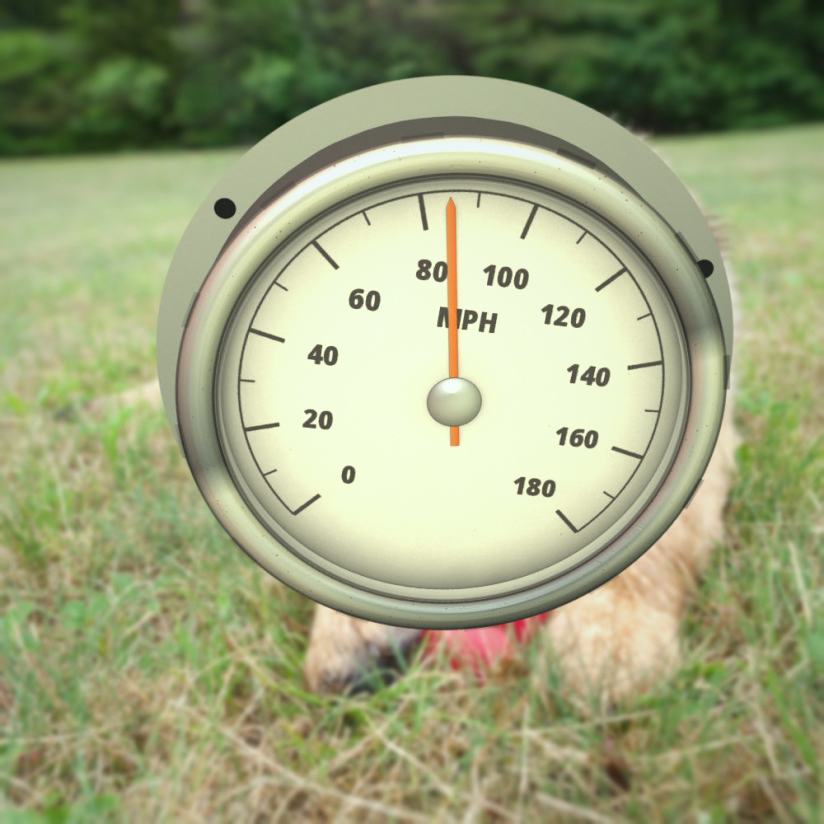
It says 85 mph
